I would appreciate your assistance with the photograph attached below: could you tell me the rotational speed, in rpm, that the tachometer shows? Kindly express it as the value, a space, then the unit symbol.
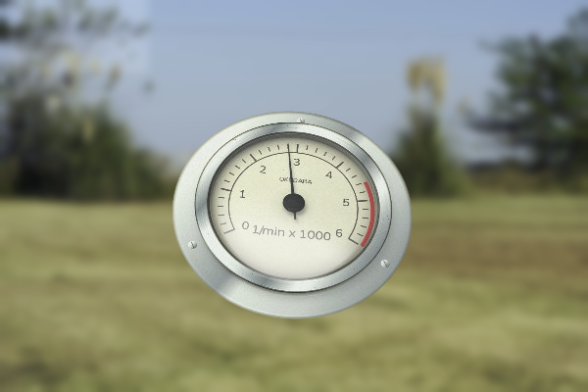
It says 2800 rpm
